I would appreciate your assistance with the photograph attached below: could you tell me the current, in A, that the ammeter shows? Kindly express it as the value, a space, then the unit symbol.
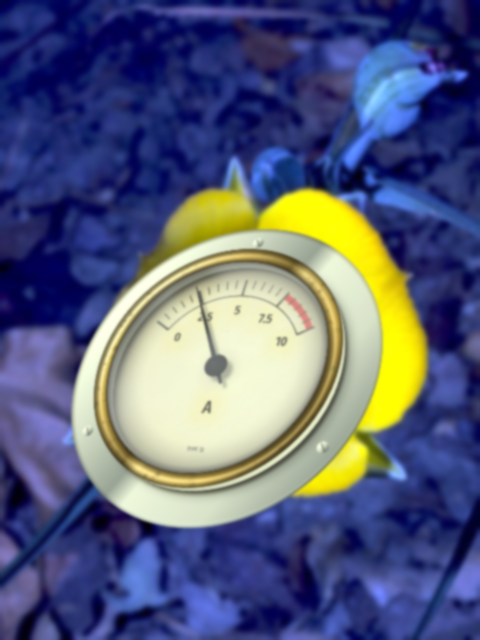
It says 2.5 A
